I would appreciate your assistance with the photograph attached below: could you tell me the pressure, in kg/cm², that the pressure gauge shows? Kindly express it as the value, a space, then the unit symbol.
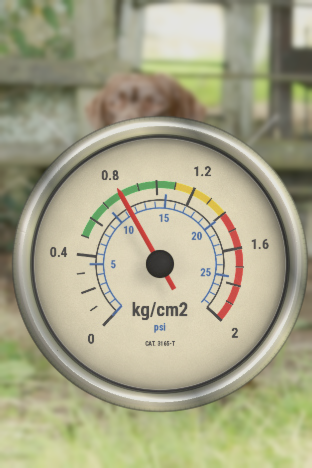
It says 0.8 kg/cm²
